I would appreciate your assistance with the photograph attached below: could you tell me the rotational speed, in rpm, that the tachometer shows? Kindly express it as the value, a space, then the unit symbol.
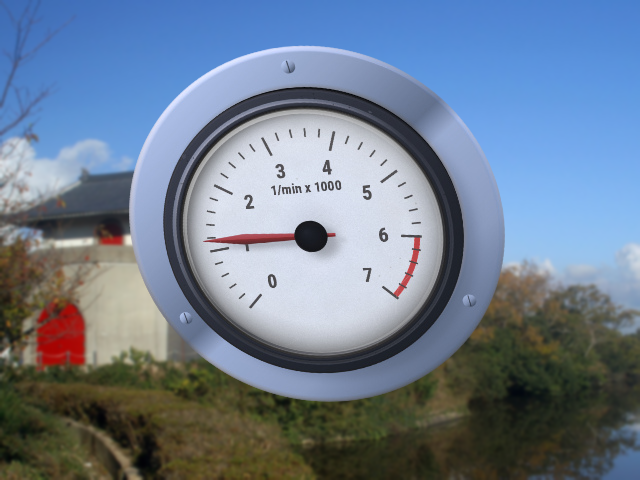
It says 1200 rpm
